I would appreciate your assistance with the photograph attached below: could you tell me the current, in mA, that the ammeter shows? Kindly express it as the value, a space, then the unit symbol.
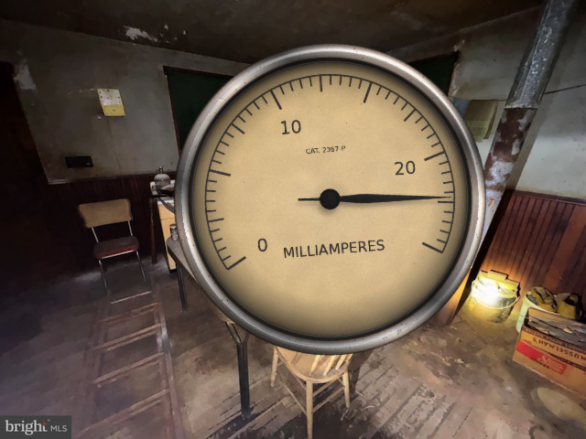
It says 22.25 mA
